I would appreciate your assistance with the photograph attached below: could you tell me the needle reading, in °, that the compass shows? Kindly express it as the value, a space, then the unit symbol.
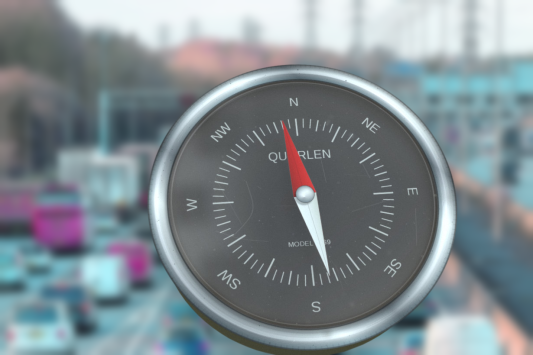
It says 350 °
